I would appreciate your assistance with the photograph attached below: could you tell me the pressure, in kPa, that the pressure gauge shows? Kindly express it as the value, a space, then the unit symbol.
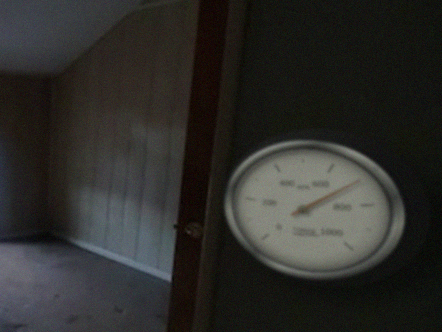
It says 700 kPa
